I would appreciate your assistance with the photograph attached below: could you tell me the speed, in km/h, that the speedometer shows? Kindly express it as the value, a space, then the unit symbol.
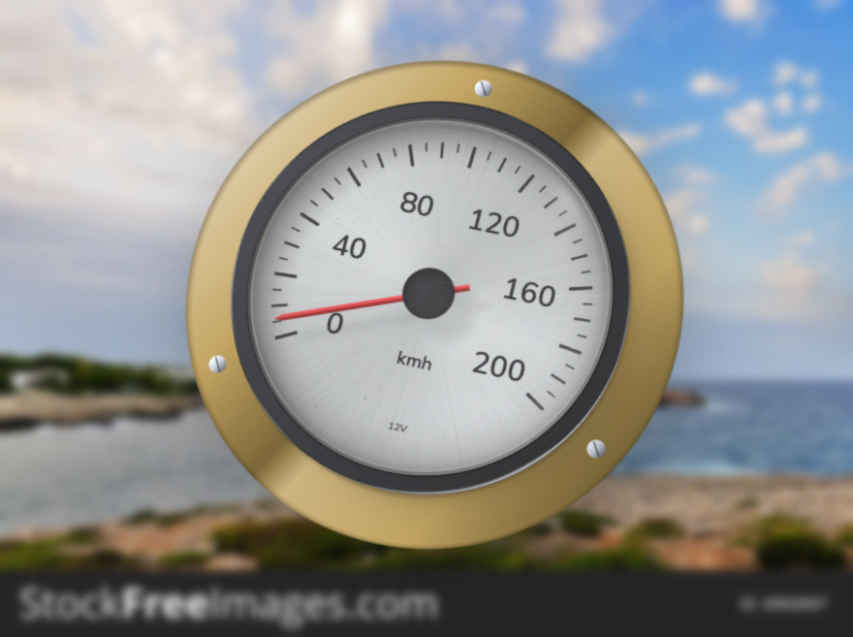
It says 5 km/h
